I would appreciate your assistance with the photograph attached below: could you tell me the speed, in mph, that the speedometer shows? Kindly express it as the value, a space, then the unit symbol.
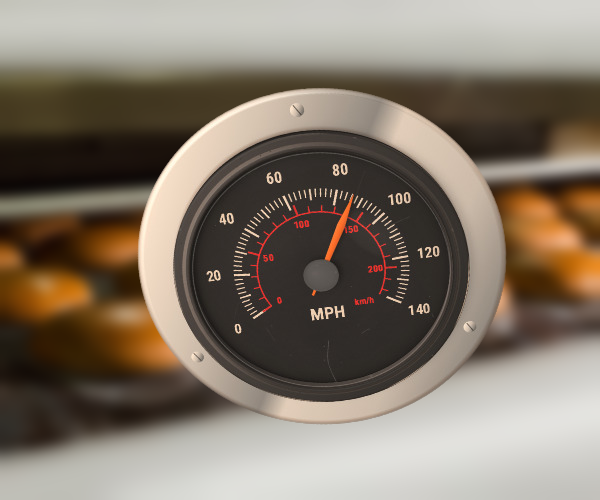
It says 86 mph
